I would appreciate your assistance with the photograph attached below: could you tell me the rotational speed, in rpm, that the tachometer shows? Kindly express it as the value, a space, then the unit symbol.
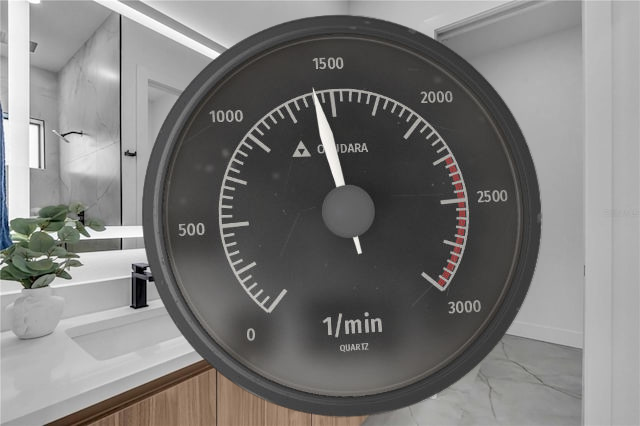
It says 1400 rpm
